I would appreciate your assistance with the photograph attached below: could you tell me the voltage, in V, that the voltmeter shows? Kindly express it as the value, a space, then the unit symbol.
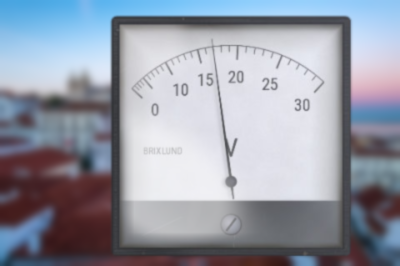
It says 17 V
